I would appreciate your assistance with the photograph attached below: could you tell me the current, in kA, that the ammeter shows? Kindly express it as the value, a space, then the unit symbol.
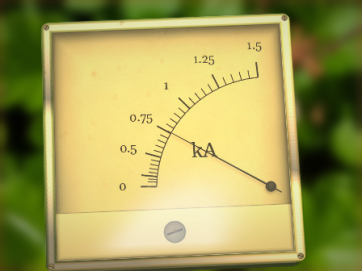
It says 0.75 kA
